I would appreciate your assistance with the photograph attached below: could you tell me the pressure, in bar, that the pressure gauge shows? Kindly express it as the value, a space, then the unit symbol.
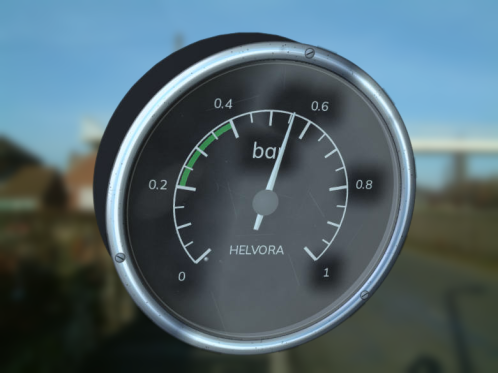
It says 0.55 bar
